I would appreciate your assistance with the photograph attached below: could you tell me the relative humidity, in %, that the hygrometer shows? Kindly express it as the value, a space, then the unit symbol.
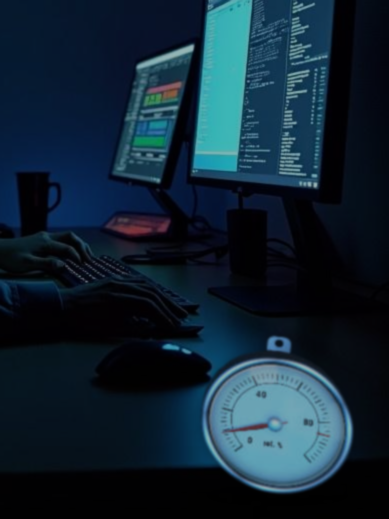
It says 10 %
